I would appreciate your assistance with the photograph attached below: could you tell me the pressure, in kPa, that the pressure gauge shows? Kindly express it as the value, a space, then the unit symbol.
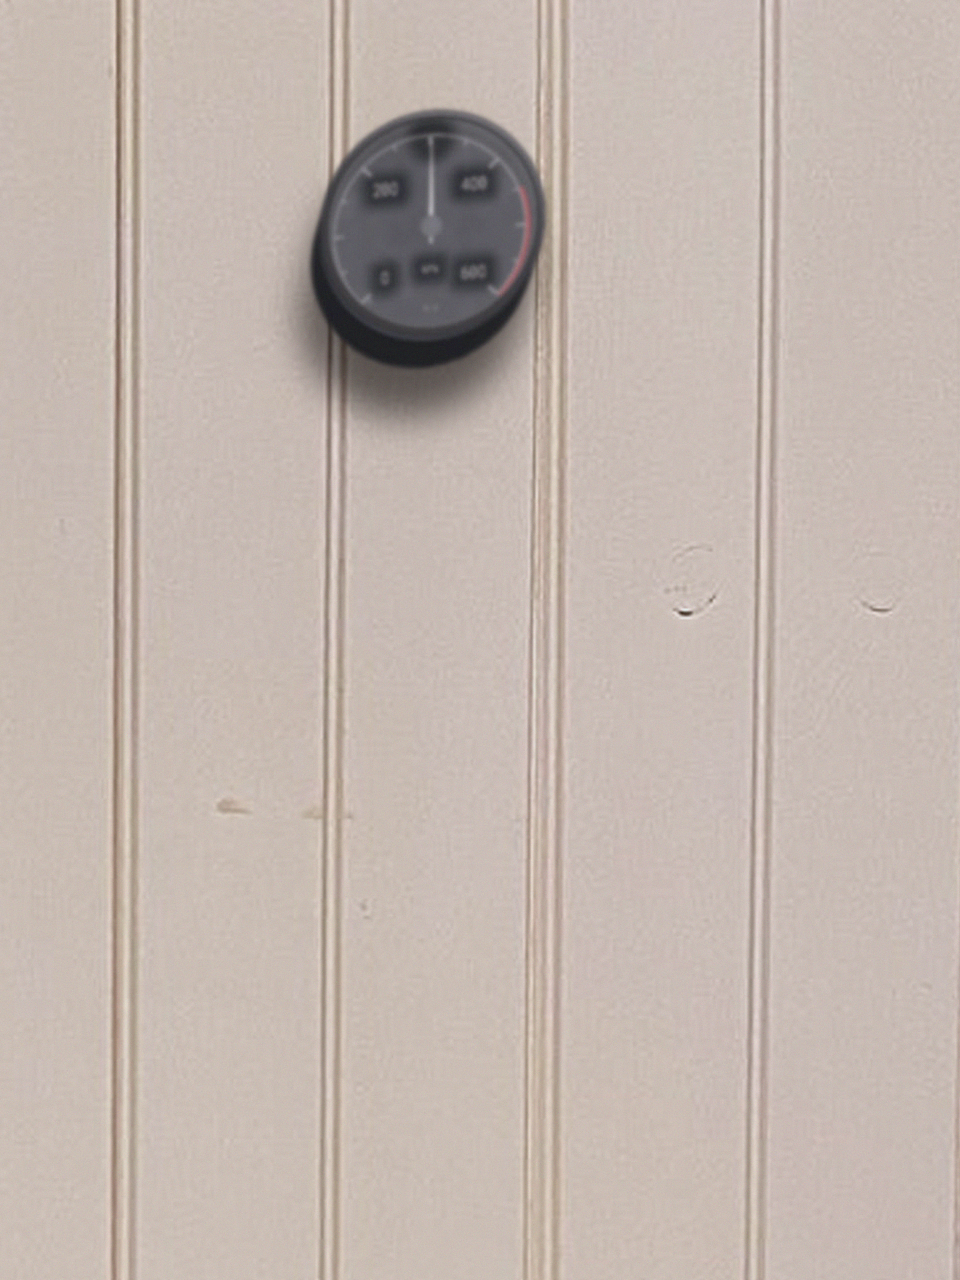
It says 300 kPa
